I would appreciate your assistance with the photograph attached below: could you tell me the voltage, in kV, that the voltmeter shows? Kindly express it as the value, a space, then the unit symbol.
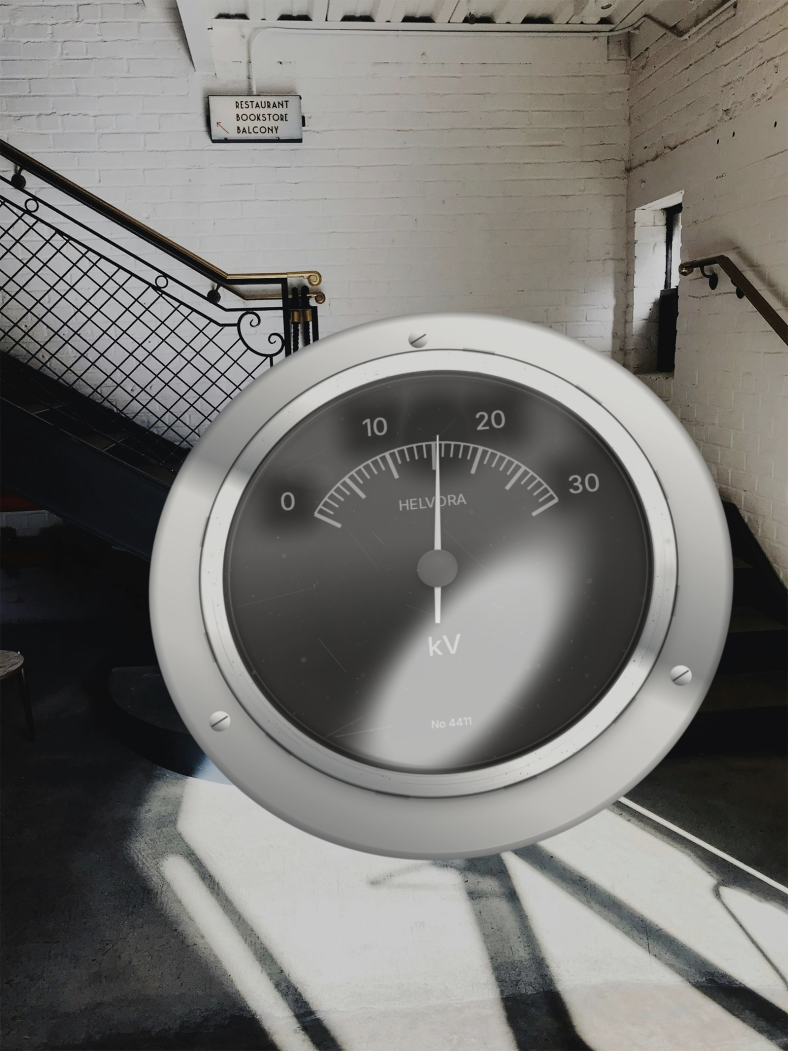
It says 15.5 kV
